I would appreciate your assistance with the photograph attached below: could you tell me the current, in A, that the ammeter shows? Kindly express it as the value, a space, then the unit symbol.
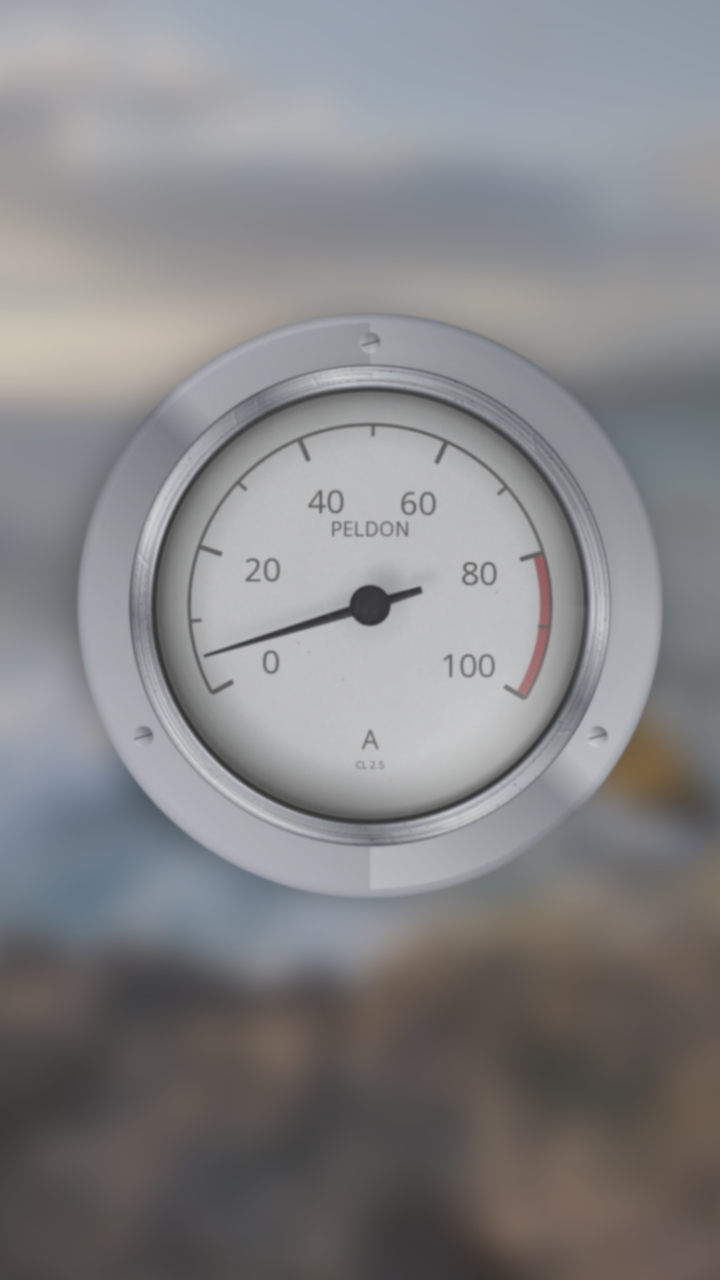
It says 5 A
